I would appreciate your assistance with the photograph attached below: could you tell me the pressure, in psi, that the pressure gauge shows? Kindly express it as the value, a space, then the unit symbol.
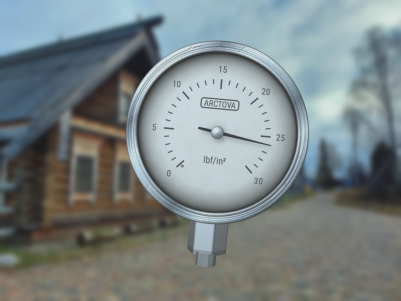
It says 26 psi
